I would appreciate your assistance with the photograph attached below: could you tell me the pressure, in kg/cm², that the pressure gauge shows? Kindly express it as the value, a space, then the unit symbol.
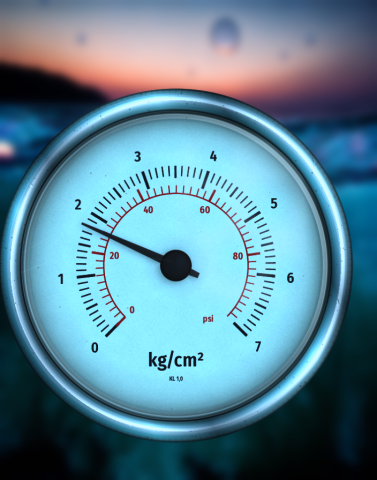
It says 1.8 kg/cm²
